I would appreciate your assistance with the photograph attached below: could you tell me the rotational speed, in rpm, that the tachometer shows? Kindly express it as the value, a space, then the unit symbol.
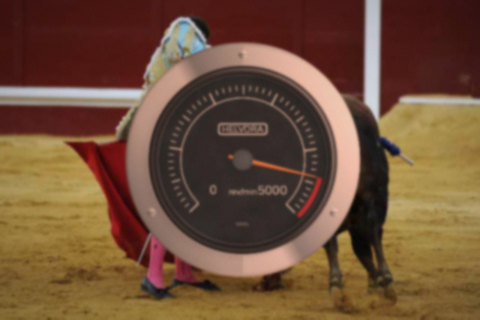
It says 4400 rpm
